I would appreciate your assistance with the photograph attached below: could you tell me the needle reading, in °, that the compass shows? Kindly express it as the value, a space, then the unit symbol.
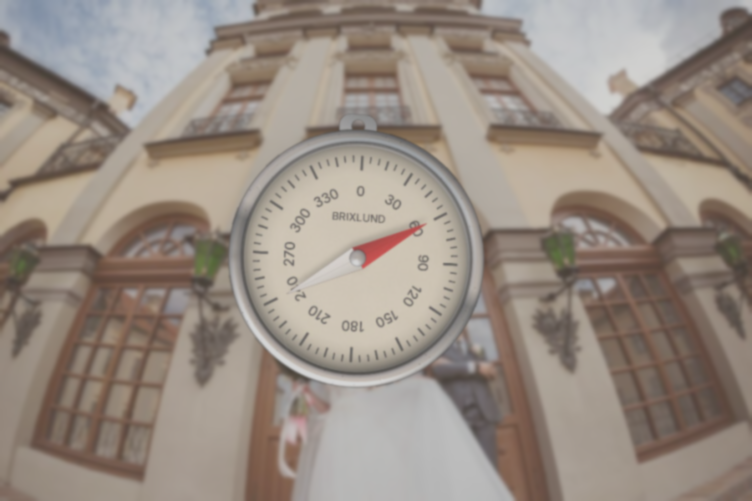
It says 60 °
